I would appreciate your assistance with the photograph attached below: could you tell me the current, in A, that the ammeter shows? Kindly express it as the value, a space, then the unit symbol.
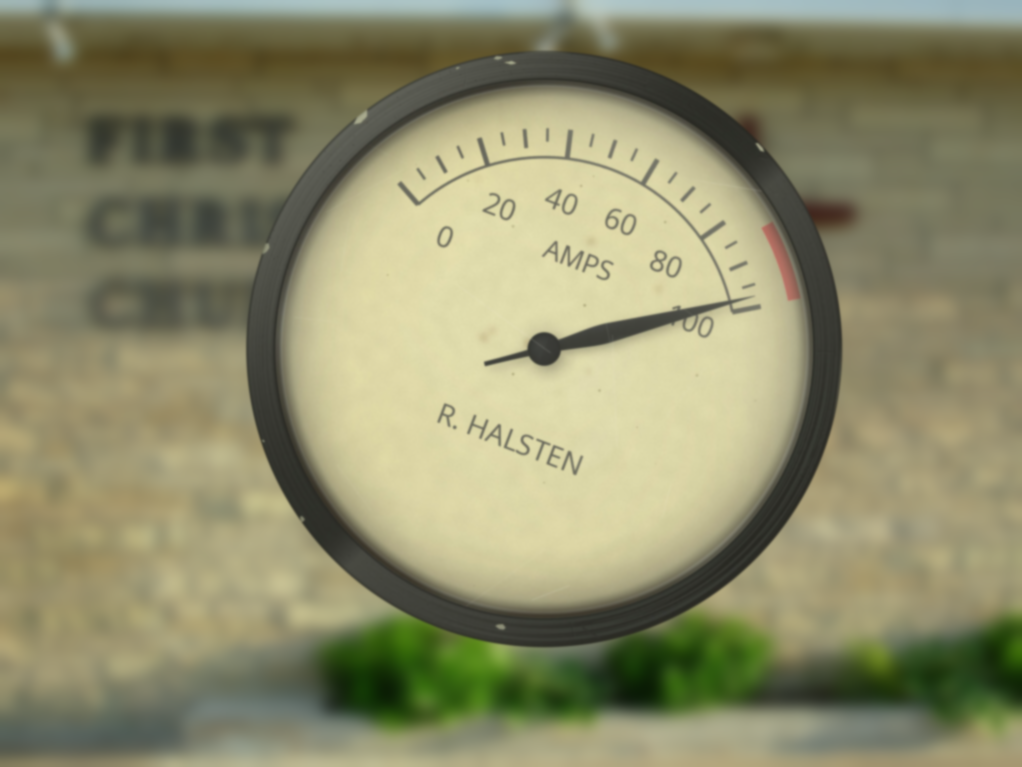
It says 97.5 A
